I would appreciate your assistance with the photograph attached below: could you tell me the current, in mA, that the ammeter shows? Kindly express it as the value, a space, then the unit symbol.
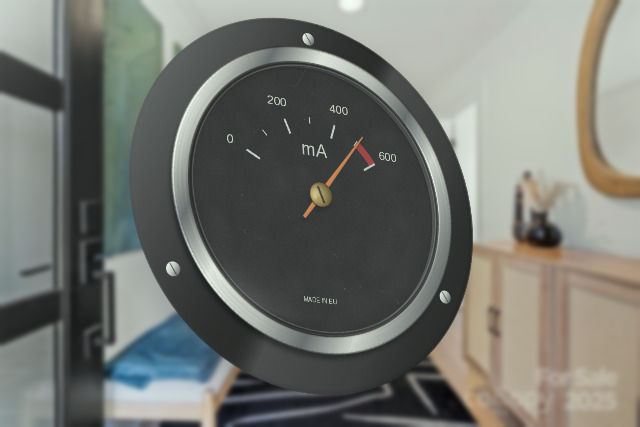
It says 500 mA
